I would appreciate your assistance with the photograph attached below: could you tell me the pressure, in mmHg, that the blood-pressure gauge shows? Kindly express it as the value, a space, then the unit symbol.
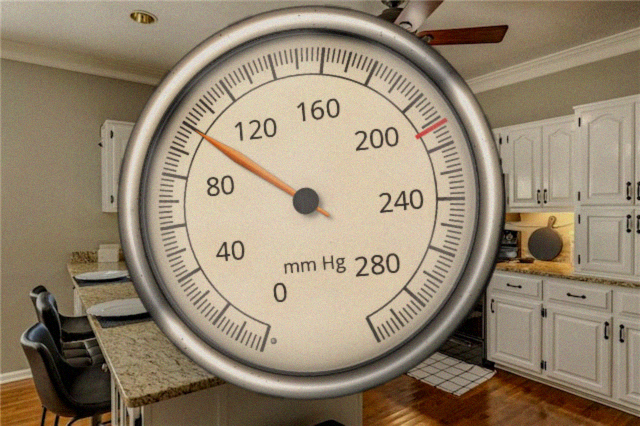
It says 100 mmHg
